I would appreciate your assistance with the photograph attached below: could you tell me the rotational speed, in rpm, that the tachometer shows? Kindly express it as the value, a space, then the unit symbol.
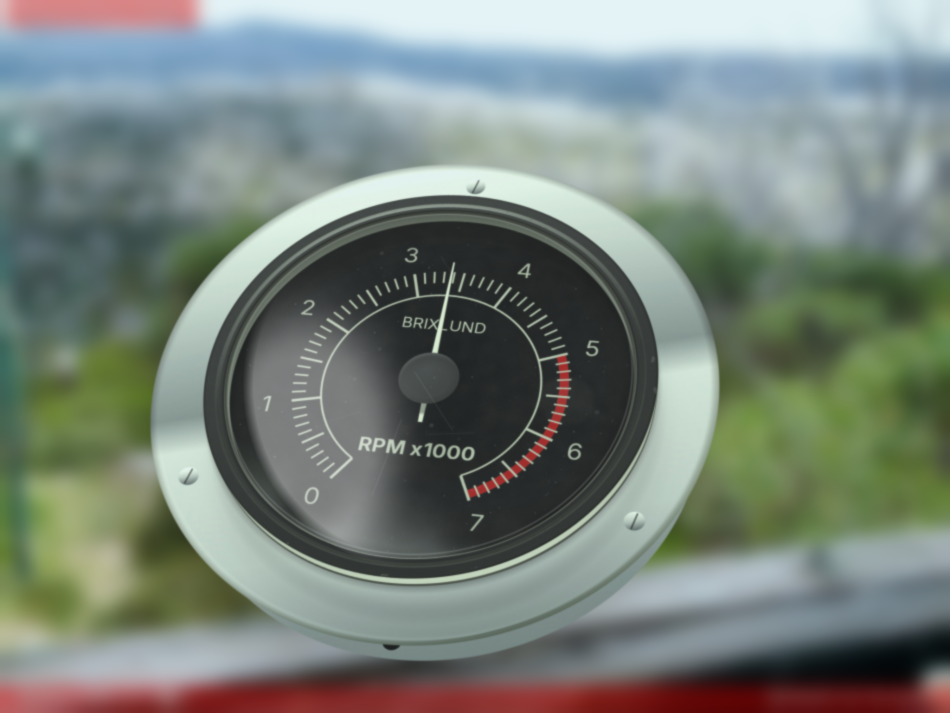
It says 3400 rpm
